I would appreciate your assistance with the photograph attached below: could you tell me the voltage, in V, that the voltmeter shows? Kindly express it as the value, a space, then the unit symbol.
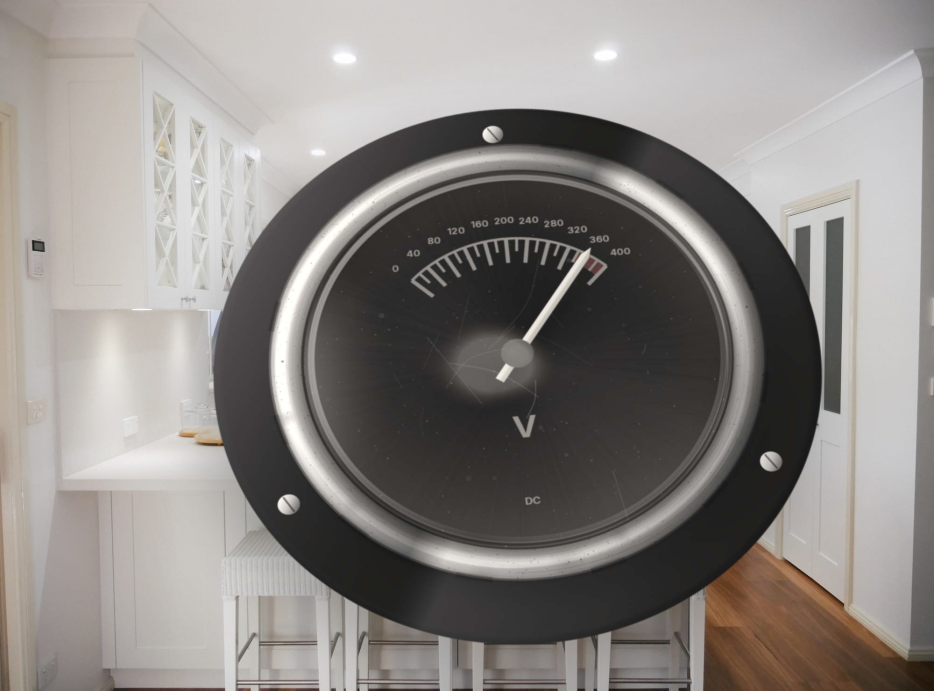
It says 360 V
